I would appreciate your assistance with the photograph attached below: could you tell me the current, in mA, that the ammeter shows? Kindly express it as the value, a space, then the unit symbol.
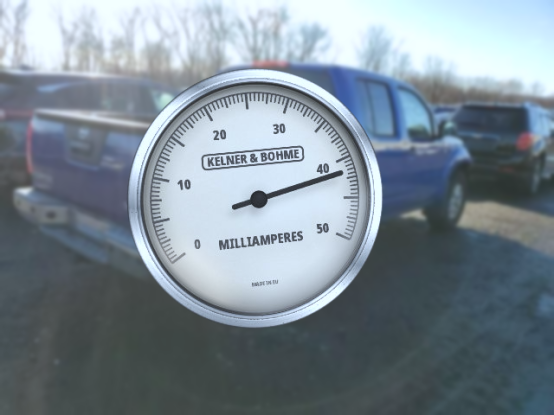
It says 41.5 mA
